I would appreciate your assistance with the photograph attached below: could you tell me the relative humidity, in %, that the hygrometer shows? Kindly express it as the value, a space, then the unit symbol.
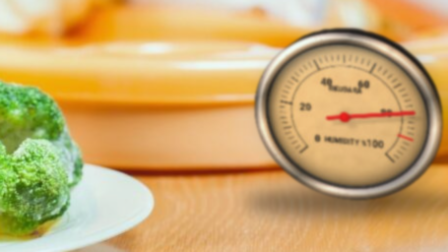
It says 80 %
